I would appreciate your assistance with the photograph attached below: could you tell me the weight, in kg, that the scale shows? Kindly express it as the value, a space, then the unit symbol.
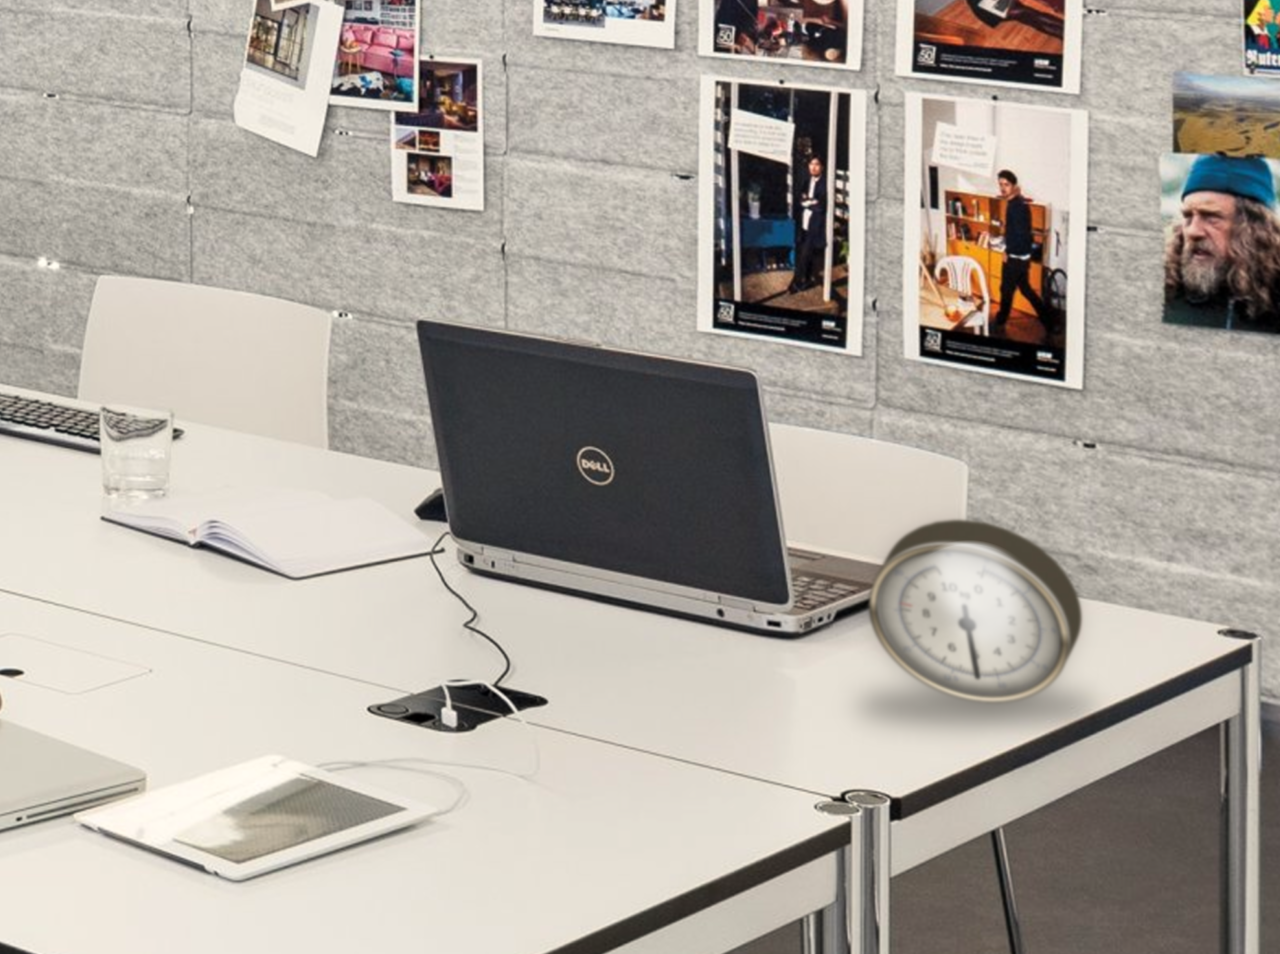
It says 5 kg
